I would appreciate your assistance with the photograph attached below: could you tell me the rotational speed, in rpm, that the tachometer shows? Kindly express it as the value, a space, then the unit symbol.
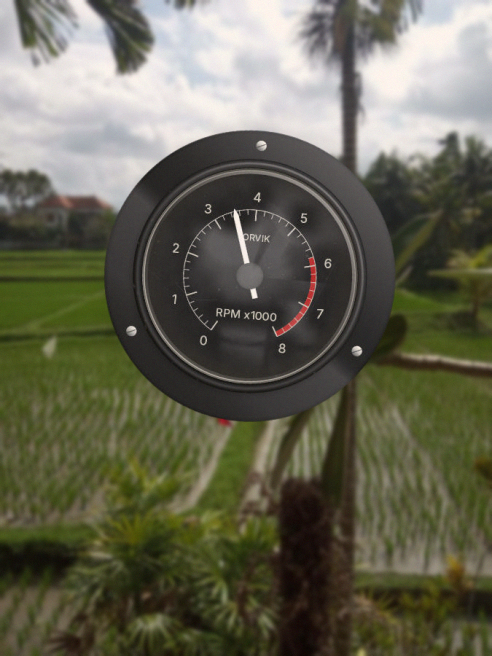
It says 3500 rpm
